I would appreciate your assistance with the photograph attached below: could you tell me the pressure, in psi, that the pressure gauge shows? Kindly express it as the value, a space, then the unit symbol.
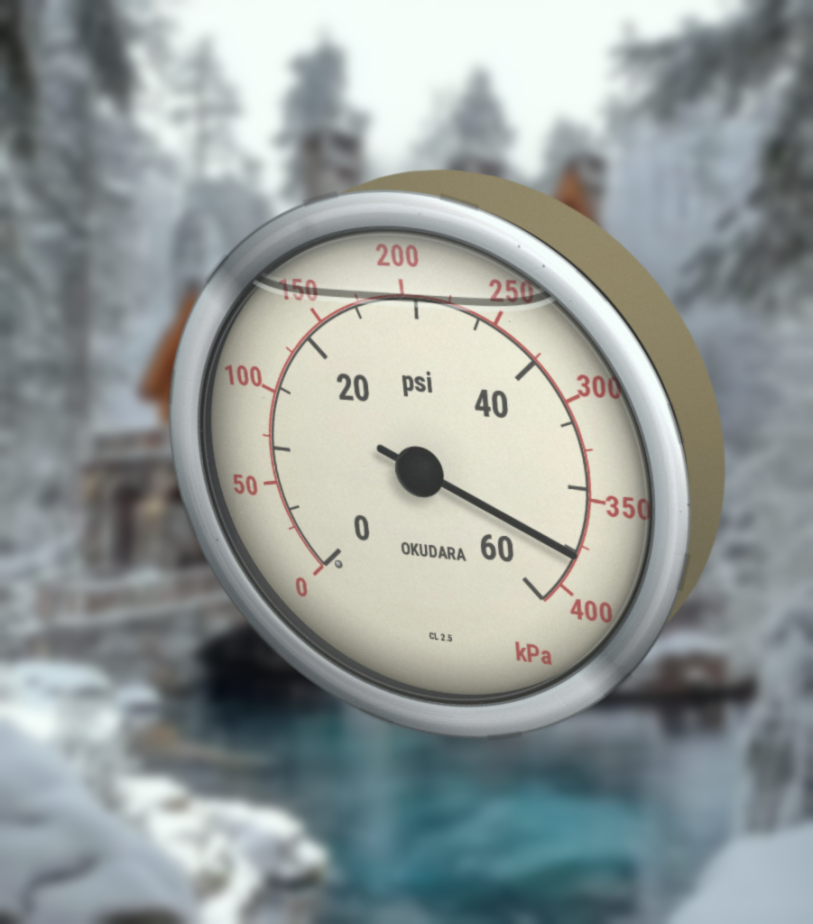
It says 55 psi
